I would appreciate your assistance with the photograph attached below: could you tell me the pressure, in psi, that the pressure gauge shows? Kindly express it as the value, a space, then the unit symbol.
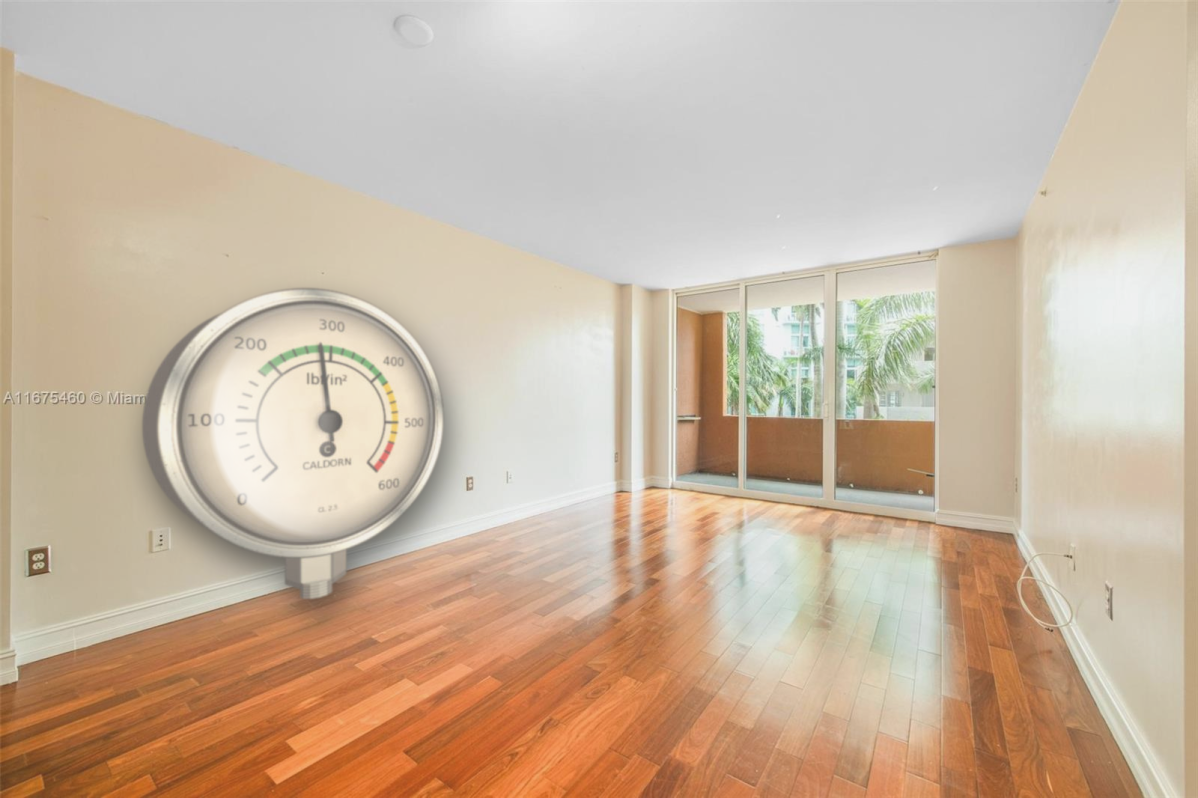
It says 280 psi
